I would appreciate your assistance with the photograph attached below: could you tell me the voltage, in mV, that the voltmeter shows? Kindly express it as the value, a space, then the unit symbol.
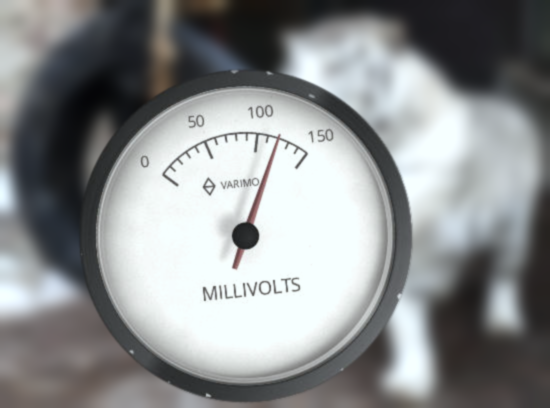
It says 120 mV
